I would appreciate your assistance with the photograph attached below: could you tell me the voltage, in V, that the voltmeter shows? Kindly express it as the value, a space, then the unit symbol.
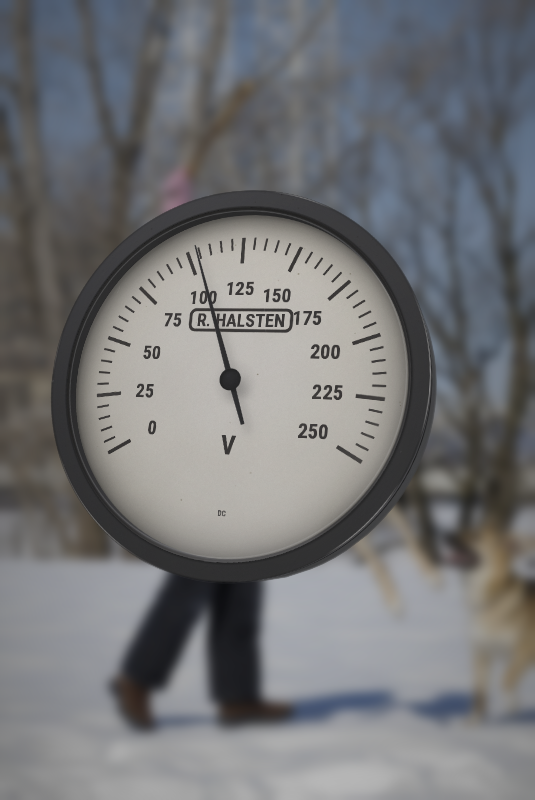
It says 105 V
